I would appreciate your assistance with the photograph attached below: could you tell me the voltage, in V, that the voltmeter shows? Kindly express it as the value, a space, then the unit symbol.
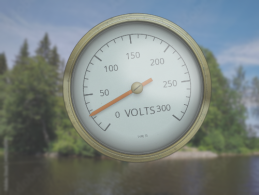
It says 25 V
